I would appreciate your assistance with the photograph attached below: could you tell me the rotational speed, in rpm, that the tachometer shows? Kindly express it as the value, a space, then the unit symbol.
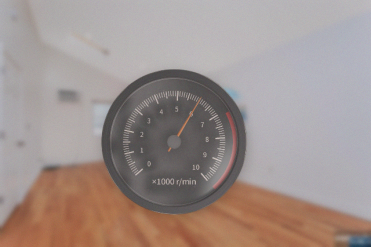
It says 6000 rpm
